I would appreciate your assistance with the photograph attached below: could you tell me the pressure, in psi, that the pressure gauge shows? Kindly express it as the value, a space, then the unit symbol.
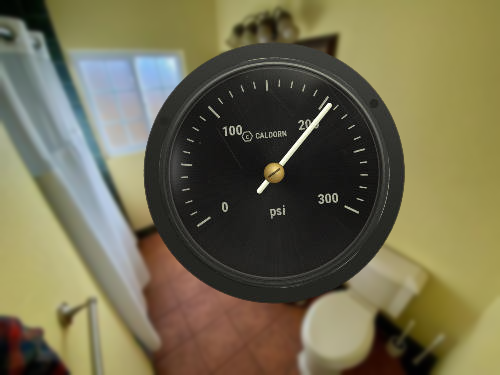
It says 205 psi
